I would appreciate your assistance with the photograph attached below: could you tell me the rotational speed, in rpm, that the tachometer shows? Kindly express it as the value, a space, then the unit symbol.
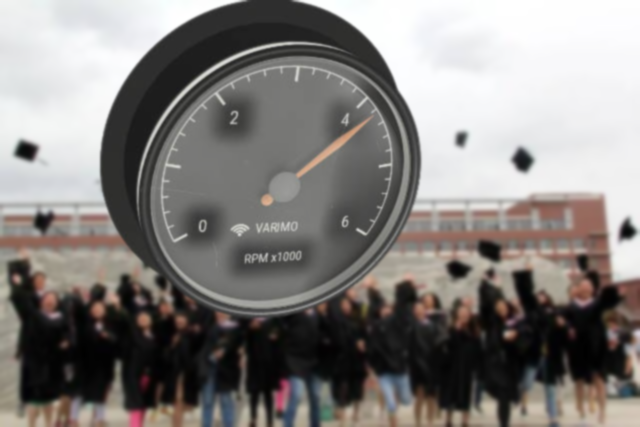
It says 4200 rpm
